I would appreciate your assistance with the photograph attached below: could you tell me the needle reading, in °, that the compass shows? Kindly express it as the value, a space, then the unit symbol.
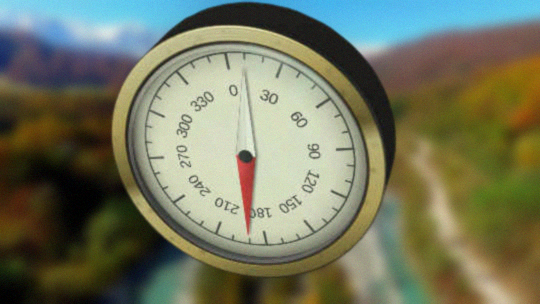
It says 190 °
